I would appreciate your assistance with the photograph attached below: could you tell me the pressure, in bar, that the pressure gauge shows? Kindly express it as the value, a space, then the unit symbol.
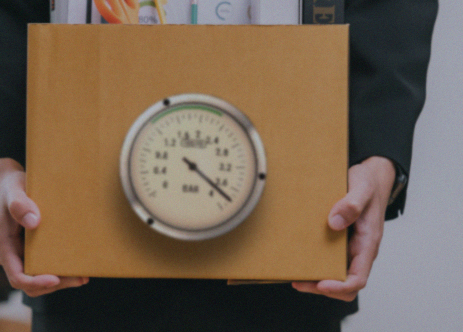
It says 3.8 bar
